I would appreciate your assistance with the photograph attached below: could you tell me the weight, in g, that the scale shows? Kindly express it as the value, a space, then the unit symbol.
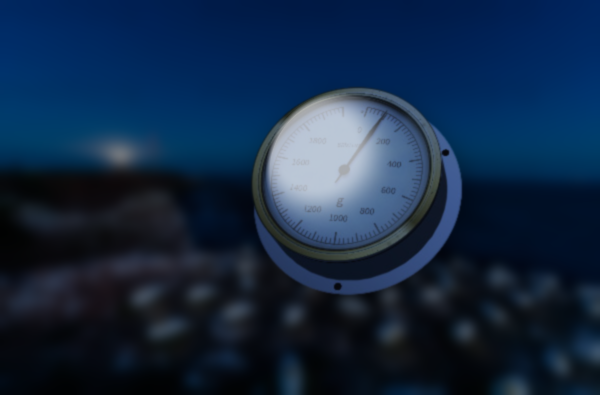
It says 100 g
